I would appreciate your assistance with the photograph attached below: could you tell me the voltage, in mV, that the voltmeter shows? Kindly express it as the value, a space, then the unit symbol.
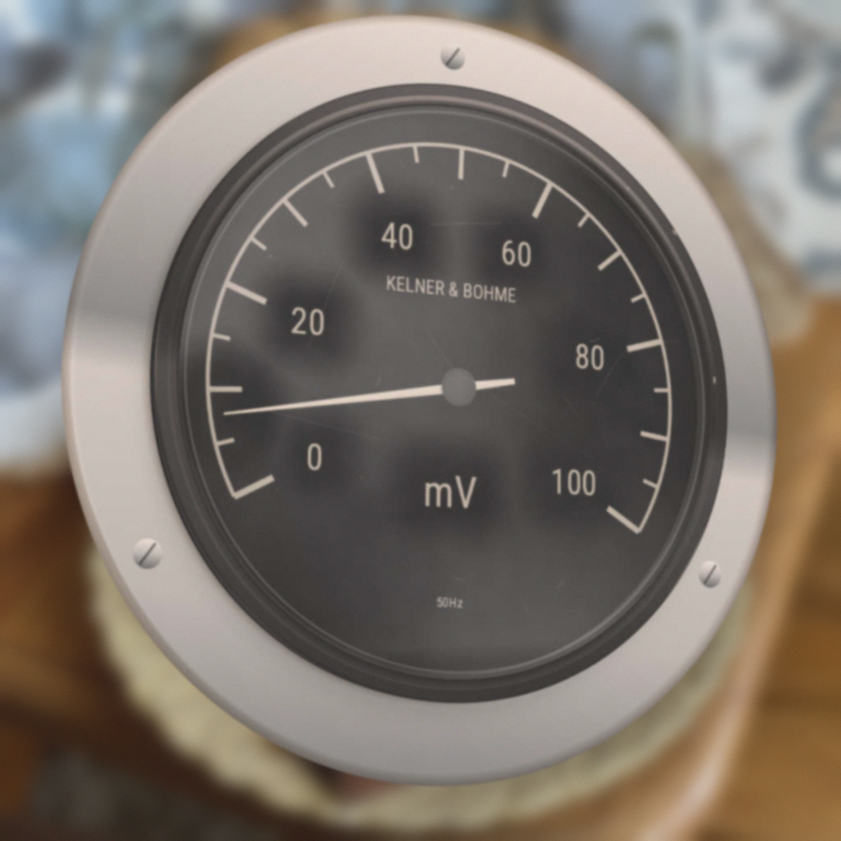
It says 7.5 mV
